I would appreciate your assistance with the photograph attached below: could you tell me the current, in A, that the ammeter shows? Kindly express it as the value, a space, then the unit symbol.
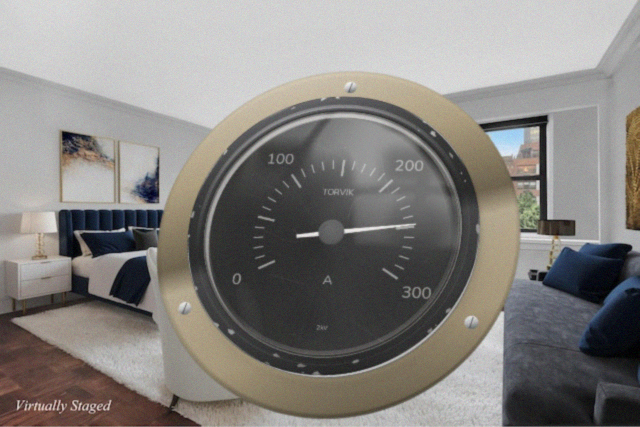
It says 250 A
